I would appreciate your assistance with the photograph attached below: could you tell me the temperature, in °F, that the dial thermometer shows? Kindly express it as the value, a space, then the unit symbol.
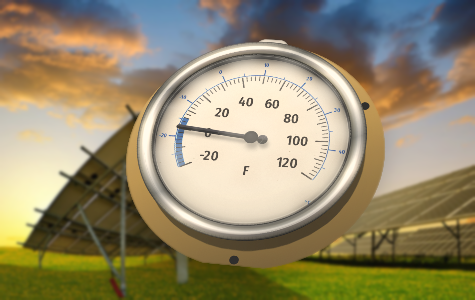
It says 0 °F
